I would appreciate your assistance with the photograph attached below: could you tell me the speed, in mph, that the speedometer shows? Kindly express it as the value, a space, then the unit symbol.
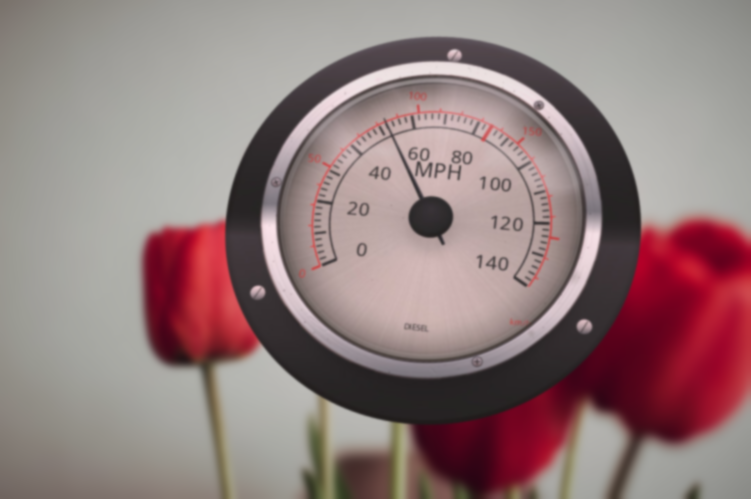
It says 52 mph
